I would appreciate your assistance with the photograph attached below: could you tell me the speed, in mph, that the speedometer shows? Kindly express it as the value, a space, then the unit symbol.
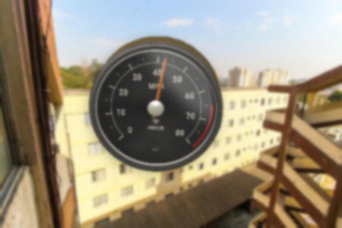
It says 42.5 mph
